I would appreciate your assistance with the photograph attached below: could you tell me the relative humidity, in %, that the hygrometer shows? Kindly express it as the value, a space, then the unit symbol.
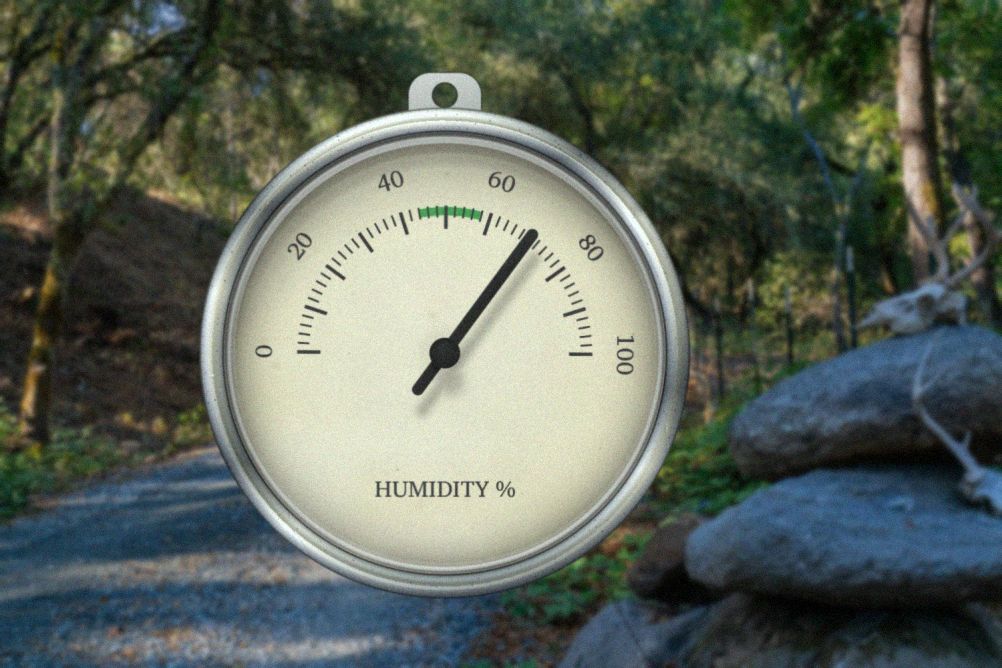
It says 70 %
